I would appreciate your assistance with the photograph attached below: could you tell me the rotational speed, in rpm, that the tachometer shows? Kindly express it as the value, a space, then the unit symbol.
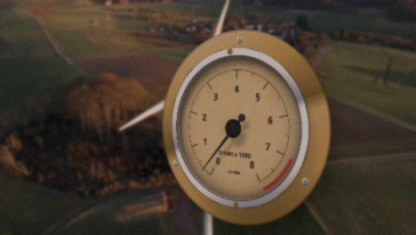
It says 250 rpm
